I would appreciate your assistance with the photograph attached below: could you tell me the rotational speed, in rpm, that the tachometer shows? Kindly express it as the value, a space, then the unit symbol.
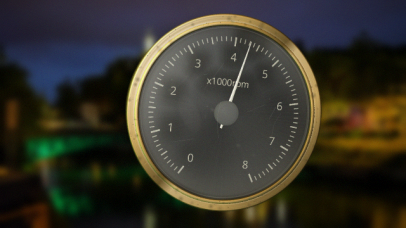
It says 4300 rpm
